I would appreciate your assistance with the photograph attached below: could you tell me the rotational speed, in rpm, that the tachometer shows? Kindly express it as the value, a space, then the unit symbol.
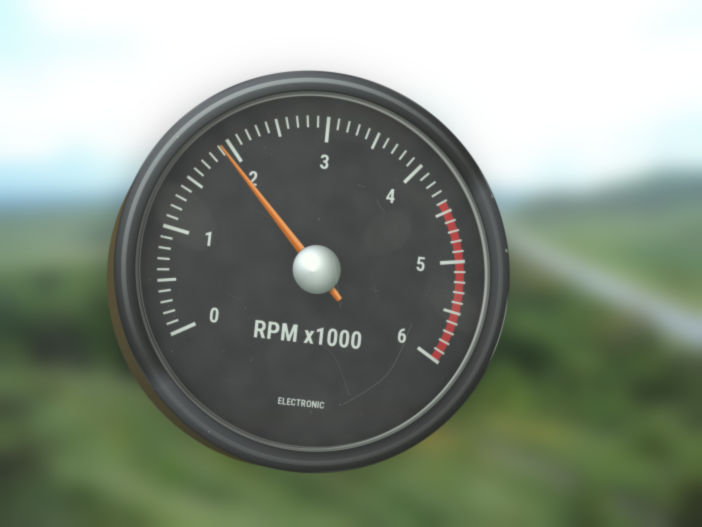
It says 1900 rpm
